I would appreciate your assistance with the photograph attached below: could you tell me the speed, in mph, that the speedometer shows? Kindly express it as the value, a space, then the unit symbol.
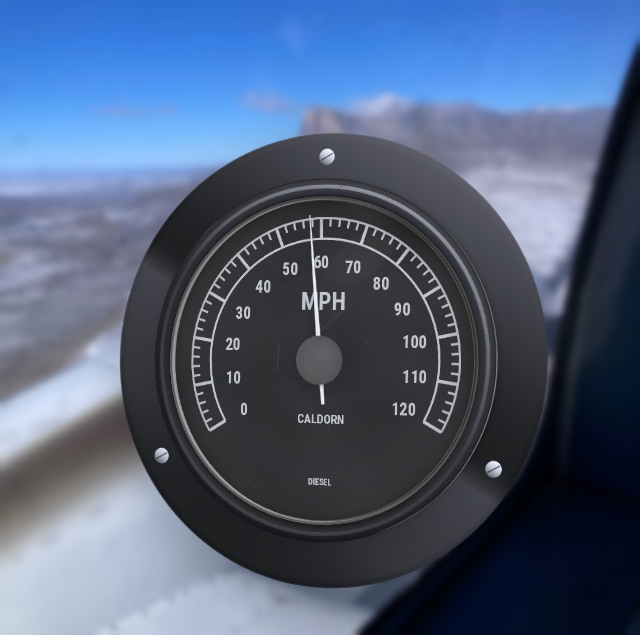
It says 58 mph
